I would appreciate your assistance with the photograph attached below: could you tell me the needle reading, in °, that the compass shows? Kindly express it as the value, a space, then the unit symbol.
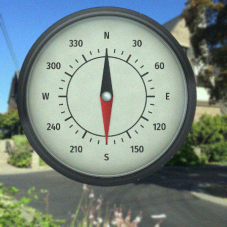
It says 180 °
